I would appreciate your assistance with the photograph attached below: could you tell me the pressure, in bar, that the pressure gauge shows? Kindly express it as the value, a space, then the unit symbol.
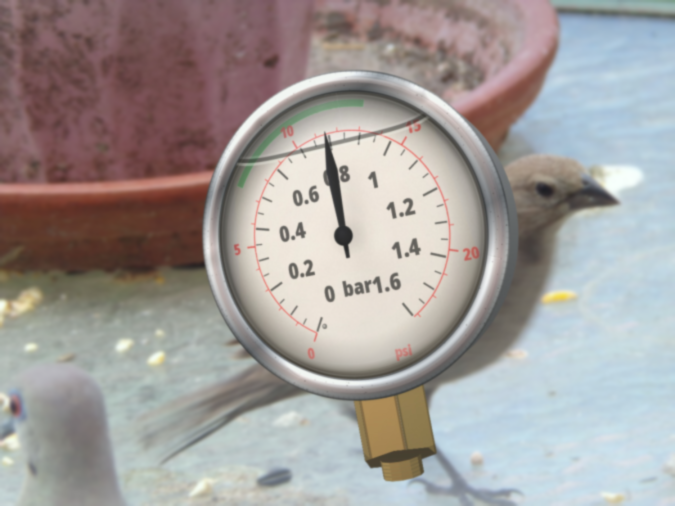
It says 0.8 bar
